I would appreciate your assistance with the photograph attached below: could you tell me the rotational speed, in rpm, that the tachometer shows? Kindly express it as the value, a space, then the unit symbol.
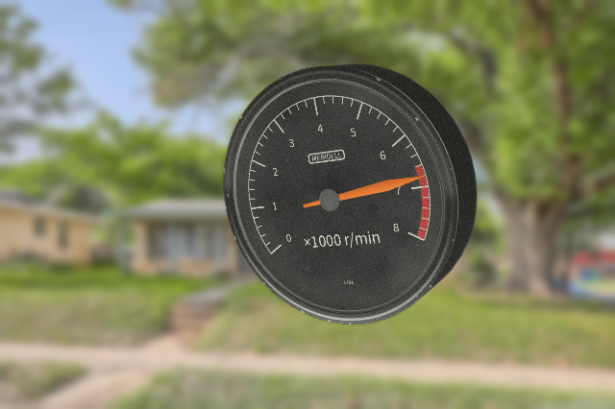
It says 6800 rpm
